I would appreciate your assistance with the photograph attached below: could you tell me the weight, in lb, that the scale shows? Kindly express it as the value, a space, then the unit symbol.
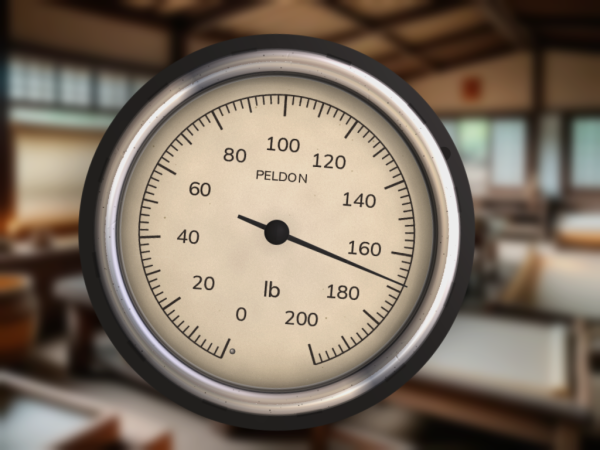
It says 168 lb
